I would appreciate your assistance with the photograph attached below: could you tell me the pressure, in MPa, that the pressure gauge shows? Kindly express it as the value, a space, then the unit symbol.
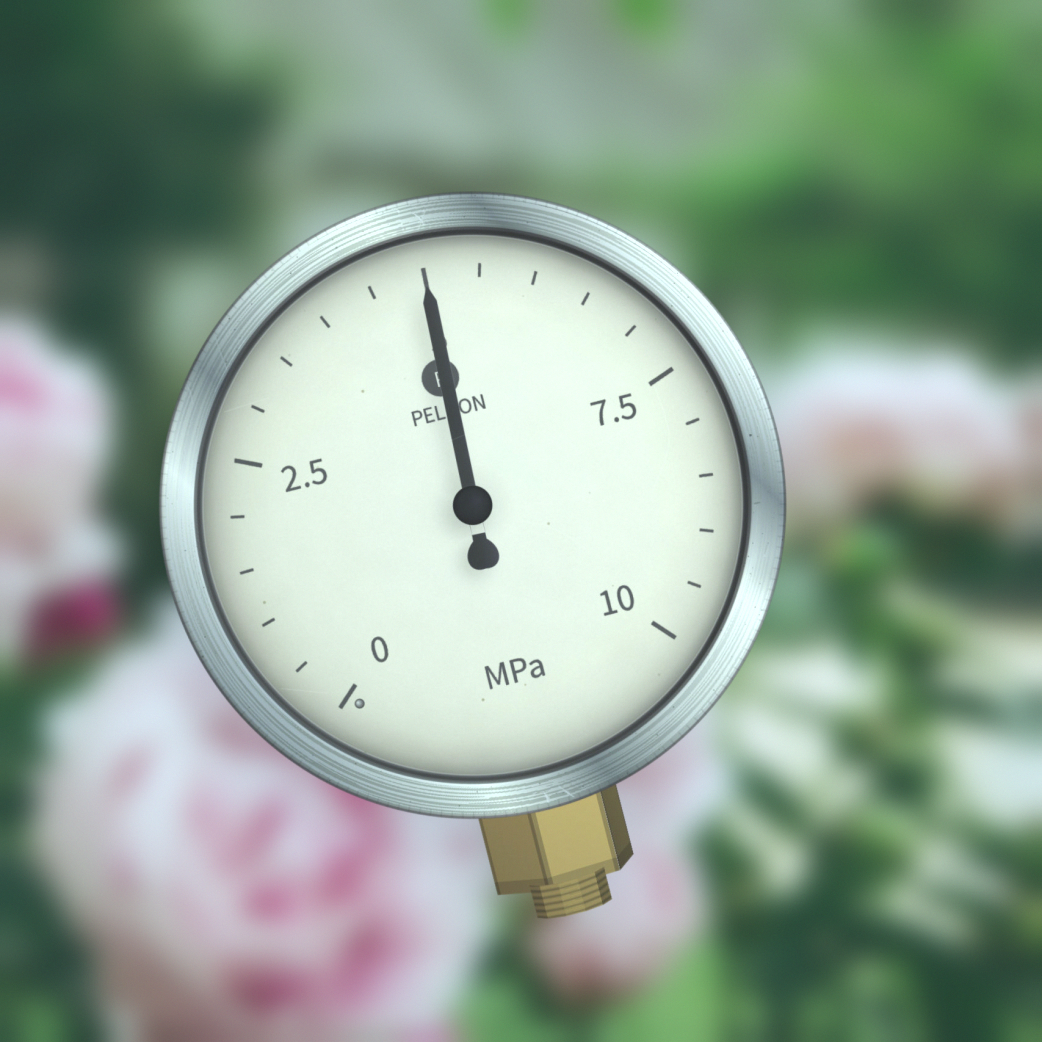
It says 5 MPa
